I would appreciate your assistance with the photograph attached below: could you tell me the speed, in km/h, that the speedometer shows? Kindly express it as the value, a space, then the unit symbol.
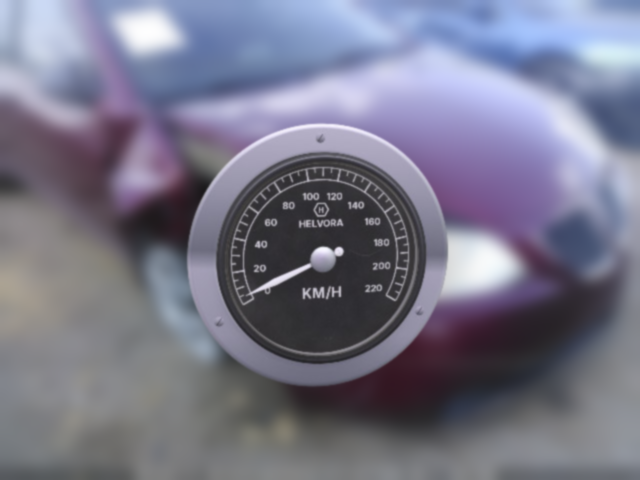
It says 5 km/h
